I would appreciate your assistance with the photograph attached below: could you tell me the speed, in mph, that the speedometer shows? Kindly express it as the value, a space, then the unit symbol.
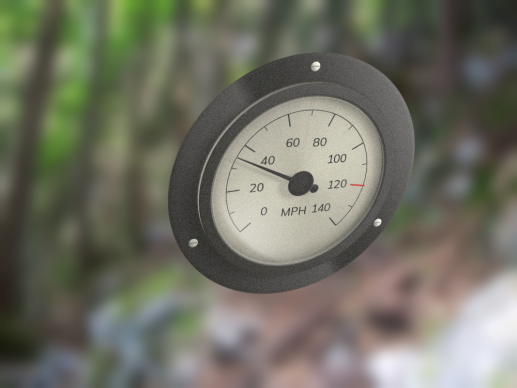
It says 35 mph
